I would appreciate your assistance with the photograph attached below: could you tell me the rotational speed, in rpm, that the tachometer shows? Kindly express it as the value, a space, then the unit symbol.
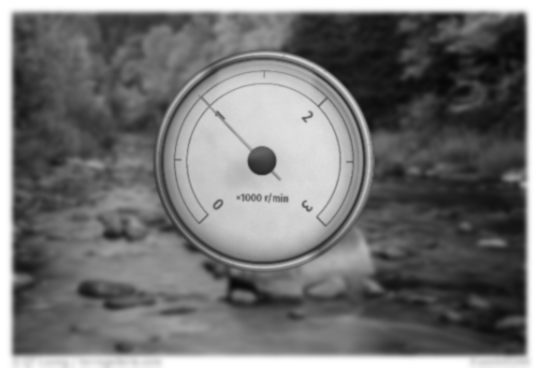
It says 1000 rpm
